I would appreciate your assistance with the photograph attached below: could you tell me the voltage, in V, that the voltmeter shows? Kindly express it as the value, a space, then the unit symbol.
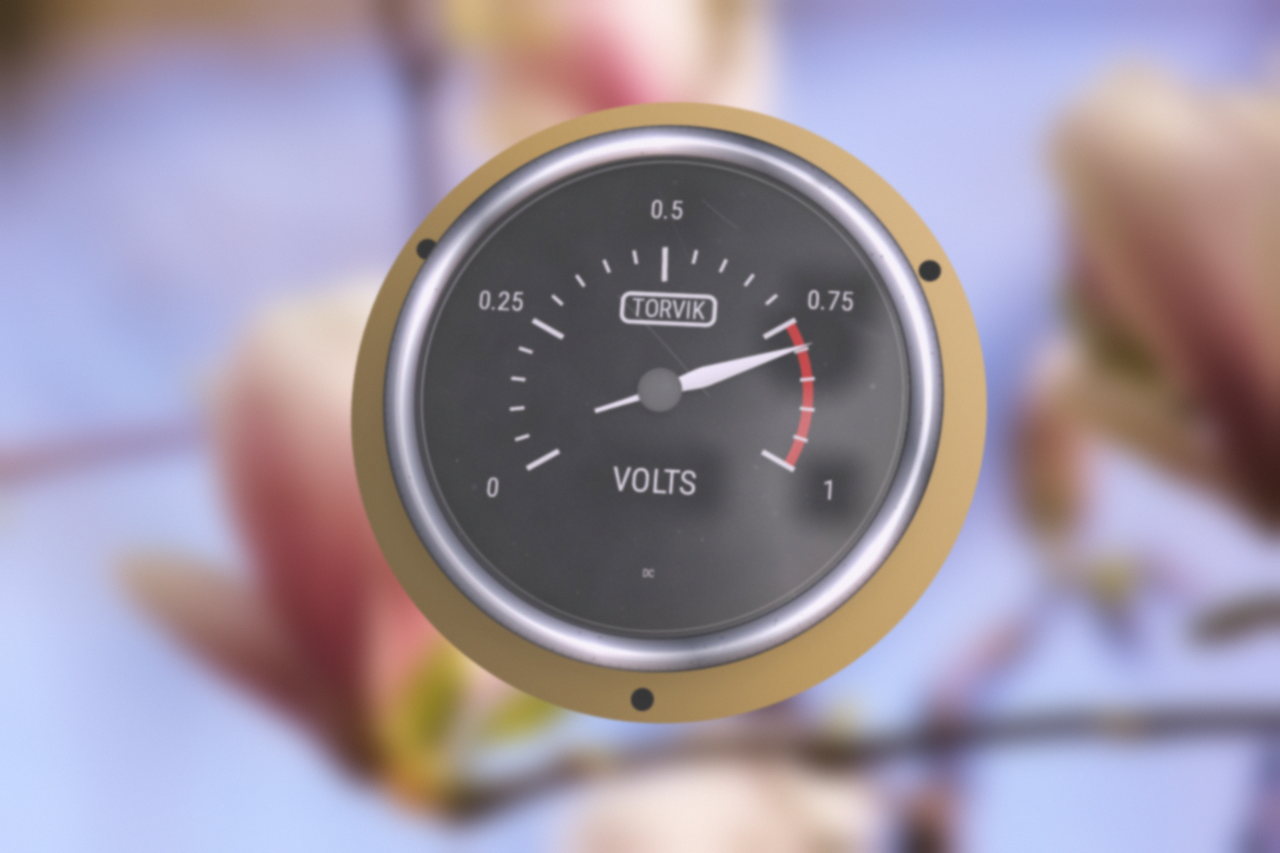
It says 0.8 V
